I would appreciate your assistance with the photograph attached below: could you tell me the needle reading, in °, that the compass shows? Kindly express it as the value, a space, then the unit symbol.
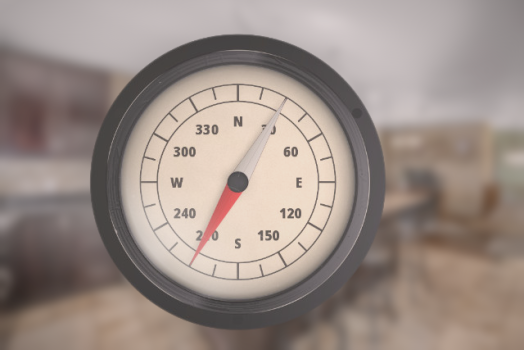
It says 210 °
